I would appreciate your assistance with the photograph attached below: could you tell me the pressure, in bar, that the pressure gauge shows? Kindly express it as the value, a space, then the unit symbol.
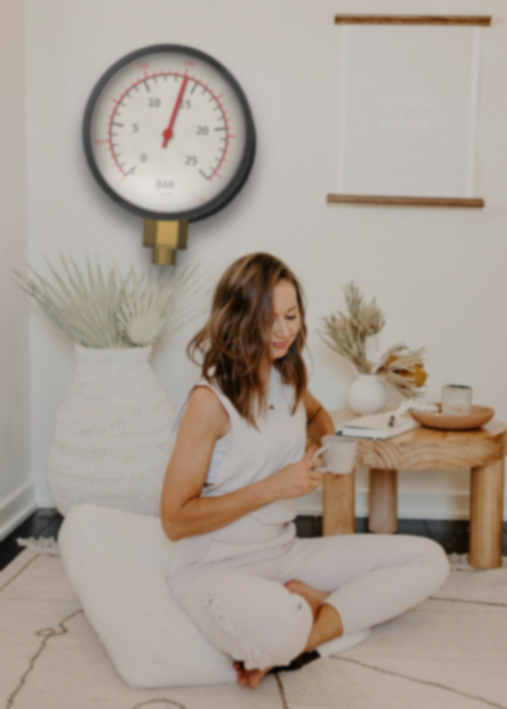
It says 14 bar
